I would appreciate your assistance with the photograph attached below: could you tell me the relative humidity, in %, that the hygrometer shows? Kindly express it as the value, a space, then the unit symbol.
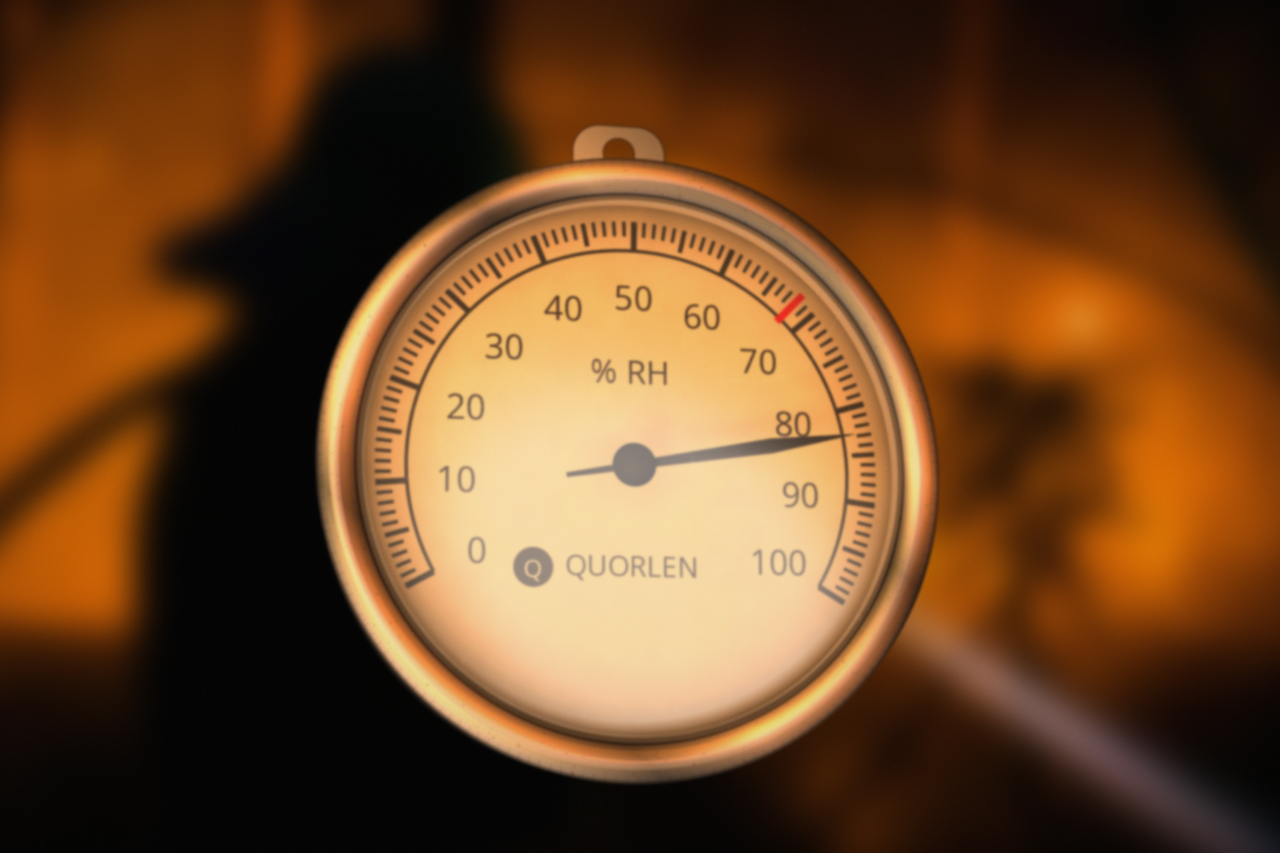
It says 83 %
